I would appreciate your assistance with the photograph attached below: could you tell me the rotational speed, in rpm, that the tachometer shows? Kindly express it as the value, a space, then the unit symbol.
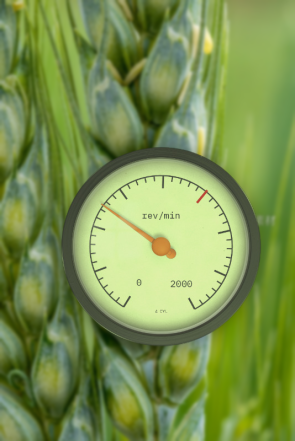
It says 625 rpm
